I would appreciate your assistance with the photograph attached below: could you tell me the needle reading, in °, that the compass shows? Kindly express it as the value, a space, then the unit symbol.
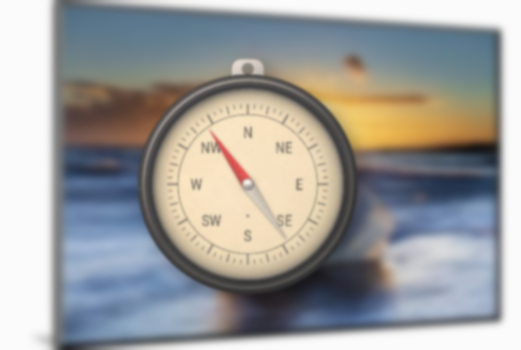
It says 325 °
